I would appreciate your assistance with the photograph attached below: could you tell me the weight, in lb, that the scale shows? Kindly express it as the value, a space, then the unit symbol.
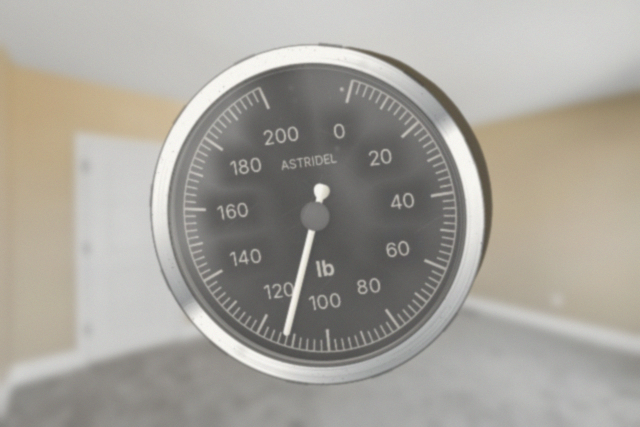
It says 112 lb
